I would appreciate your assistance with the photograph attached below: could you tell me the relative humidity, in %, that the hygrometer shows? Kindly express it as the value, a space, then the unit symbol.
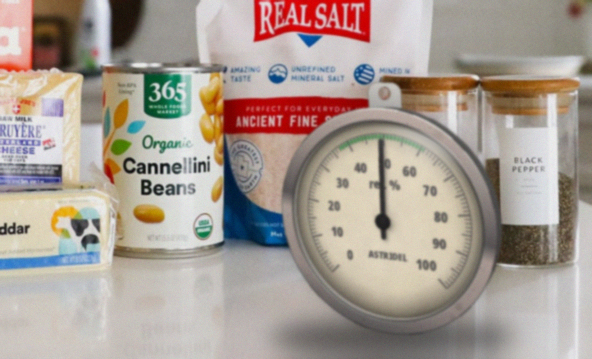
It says 50 %
